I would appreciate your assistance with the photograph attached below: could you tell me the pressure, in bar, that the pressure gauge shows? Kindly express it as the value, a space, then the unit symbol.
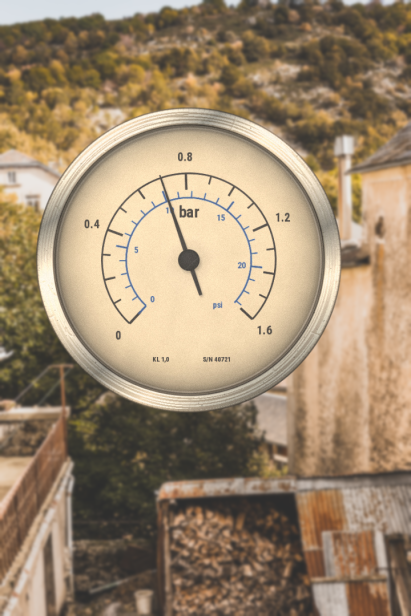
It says 0.7 bar
